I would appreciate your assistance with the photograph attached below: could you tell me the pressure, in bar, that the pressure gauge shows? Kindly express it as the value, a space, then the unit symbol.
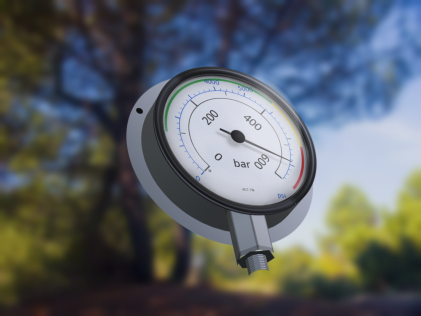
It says 550 bar
